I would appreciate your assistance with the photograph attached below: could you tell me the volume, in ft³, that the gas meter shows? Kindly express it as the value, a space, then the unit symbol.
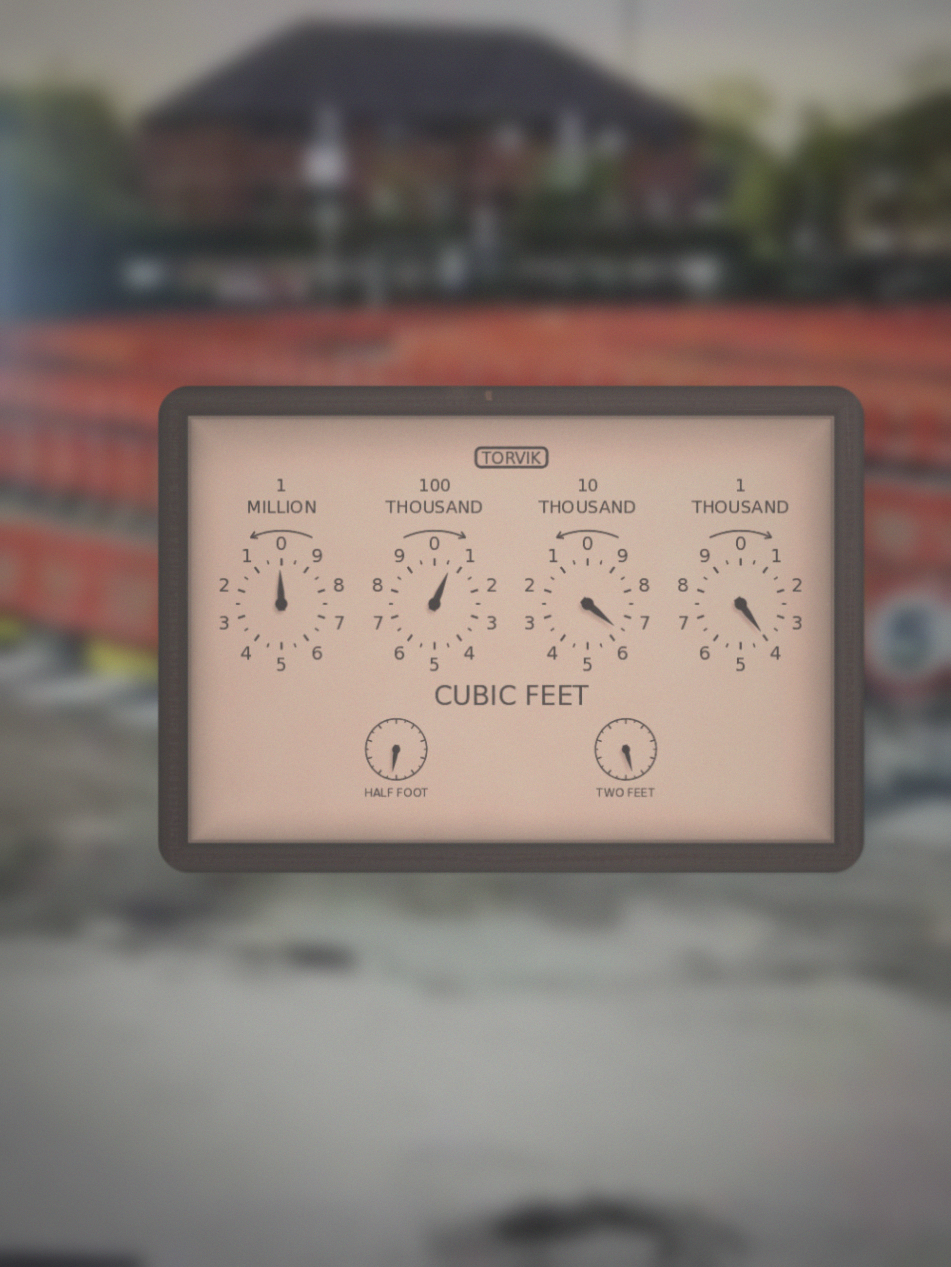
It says 6400 ft³
